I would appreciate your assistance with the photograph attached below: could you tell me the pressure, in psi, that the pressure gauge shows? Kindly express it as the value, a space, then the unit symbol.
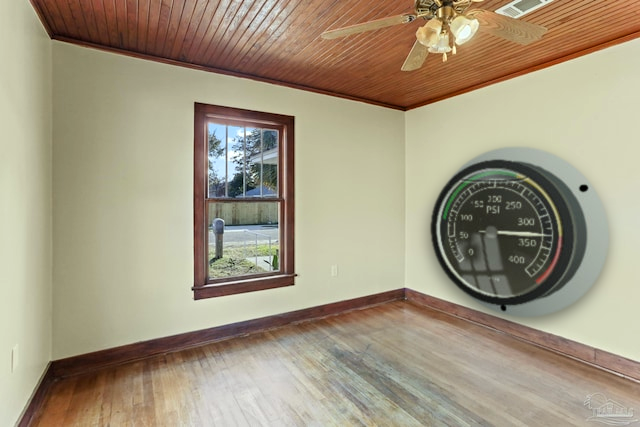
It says 330 psi
